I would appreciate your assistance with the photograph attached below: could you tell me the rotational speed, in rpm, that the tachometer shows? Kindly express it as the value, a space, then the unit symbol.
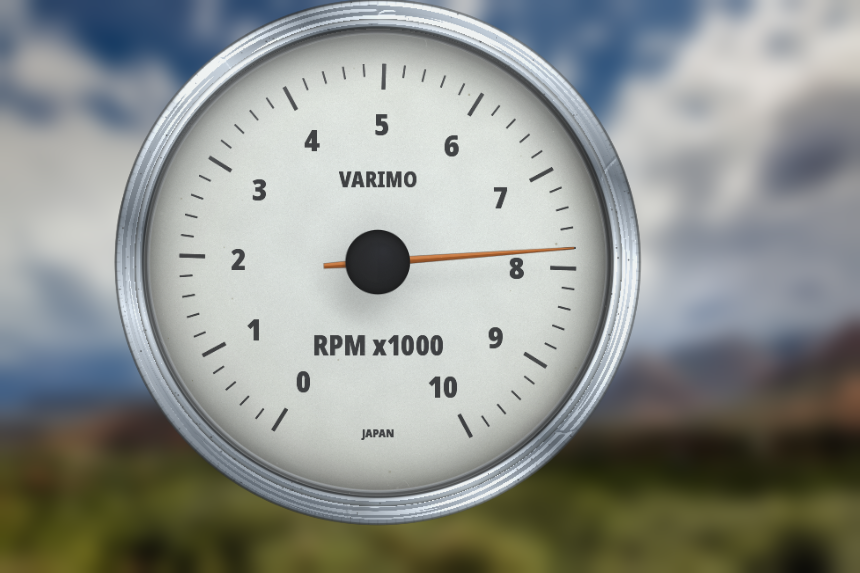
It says 7800 rpm
